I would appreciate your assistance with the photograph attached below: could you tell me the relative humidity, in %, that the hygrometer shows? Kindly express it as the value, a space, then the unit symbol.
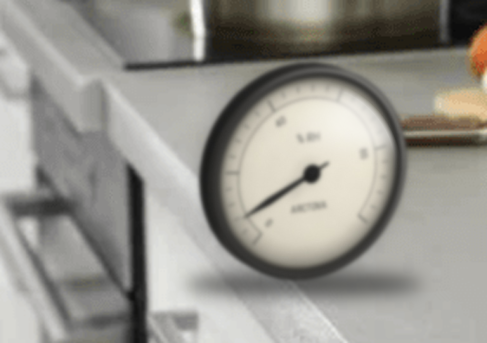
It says 8 %
